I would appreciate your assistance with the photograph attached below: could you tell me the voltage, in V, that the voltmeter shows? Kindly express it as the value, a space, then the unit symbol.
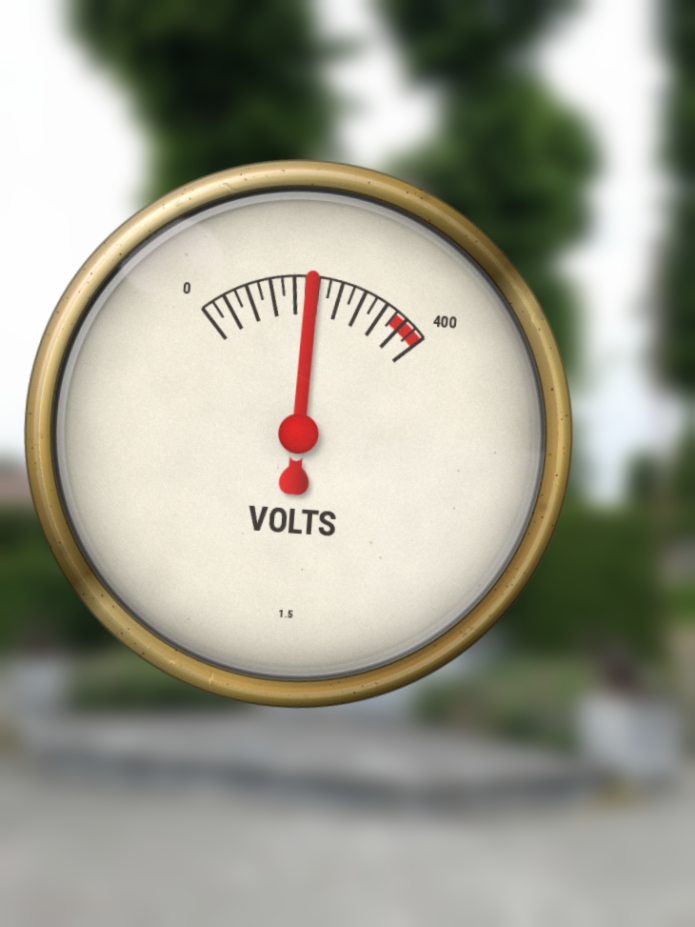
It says 190 V
